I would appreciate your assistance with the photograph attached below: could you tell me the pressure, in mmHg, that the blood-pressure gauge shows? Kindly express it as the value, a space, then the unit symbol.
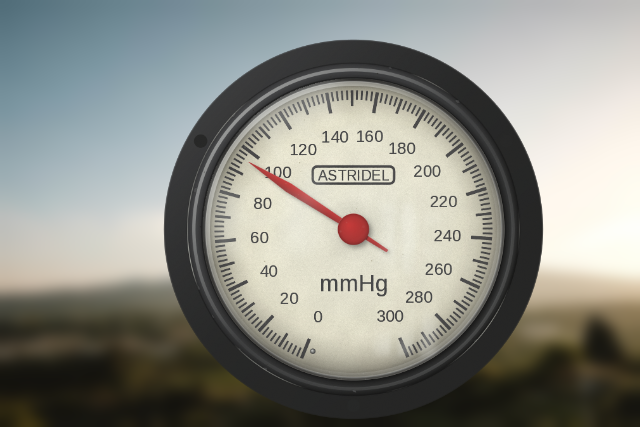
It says 96 mmHg
